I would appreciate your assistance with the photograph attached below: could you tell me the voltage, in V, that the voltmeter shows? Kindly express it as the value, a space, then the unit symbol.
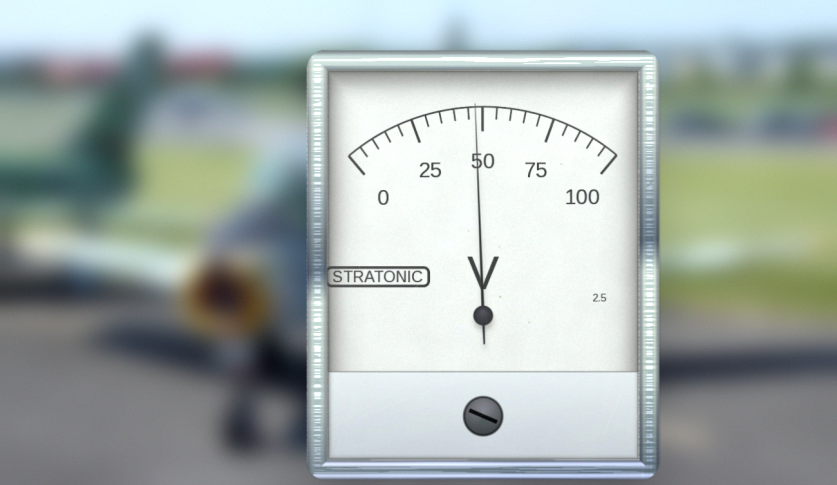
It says 47.5 V
